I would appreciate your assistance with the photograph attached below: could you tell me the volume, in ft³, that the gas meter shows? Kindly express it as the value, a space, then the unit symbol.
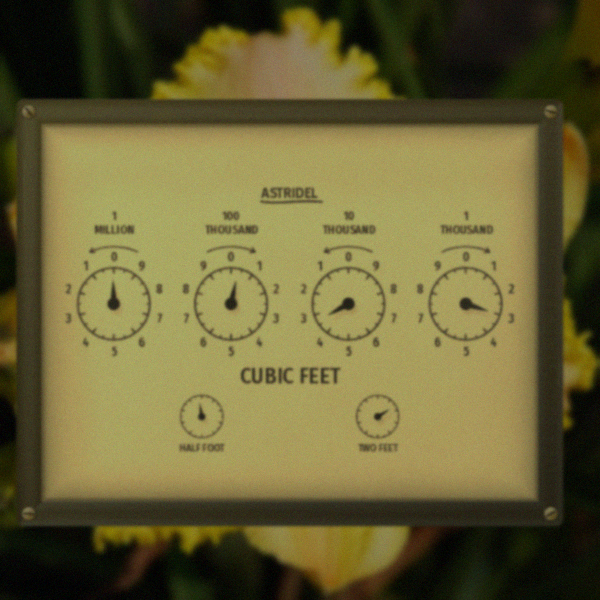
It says 3300 ft³
